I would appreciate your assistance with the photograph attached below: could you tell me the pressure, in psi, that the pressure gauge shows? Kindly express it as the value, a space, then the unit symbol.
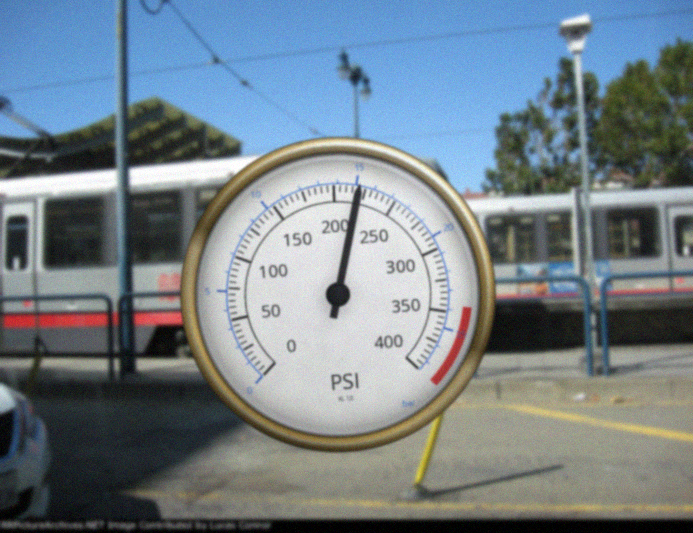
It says 220 psi
